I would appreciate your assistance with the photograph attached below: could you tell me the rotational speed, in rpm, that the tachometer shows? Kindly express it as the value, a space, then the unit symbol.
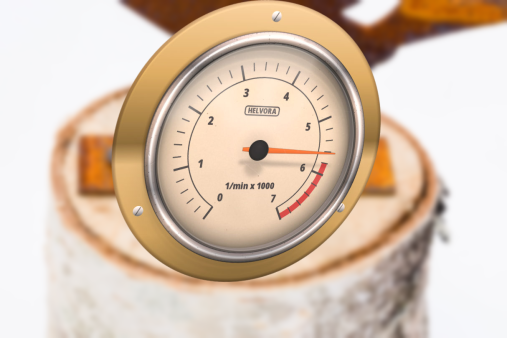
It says 5600 rpm
